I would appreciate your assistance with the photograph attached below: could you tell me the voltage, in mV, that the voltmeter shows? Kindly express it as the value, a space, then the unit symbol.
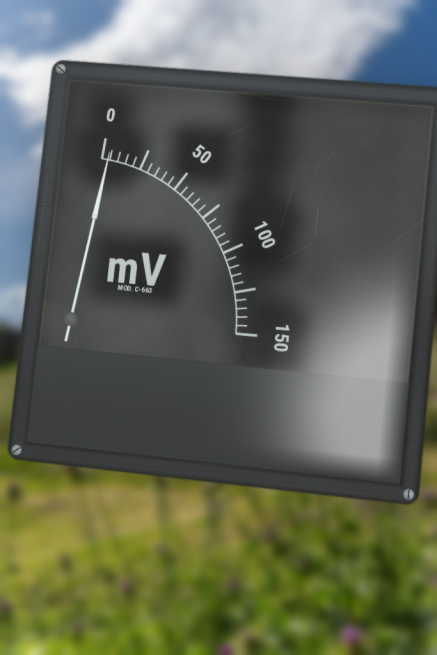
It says 5 mV
